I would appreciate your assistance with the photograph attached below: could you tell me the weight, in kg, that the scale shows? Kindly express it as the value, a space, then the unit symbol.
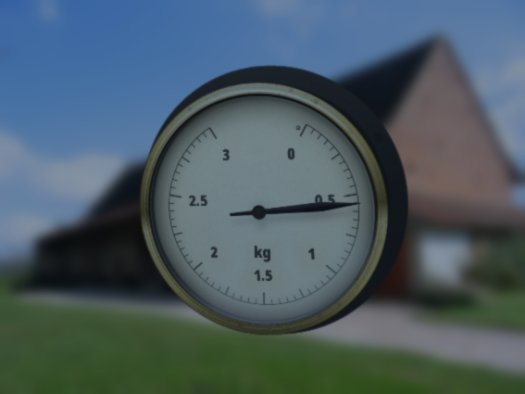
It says 0.55 kg
